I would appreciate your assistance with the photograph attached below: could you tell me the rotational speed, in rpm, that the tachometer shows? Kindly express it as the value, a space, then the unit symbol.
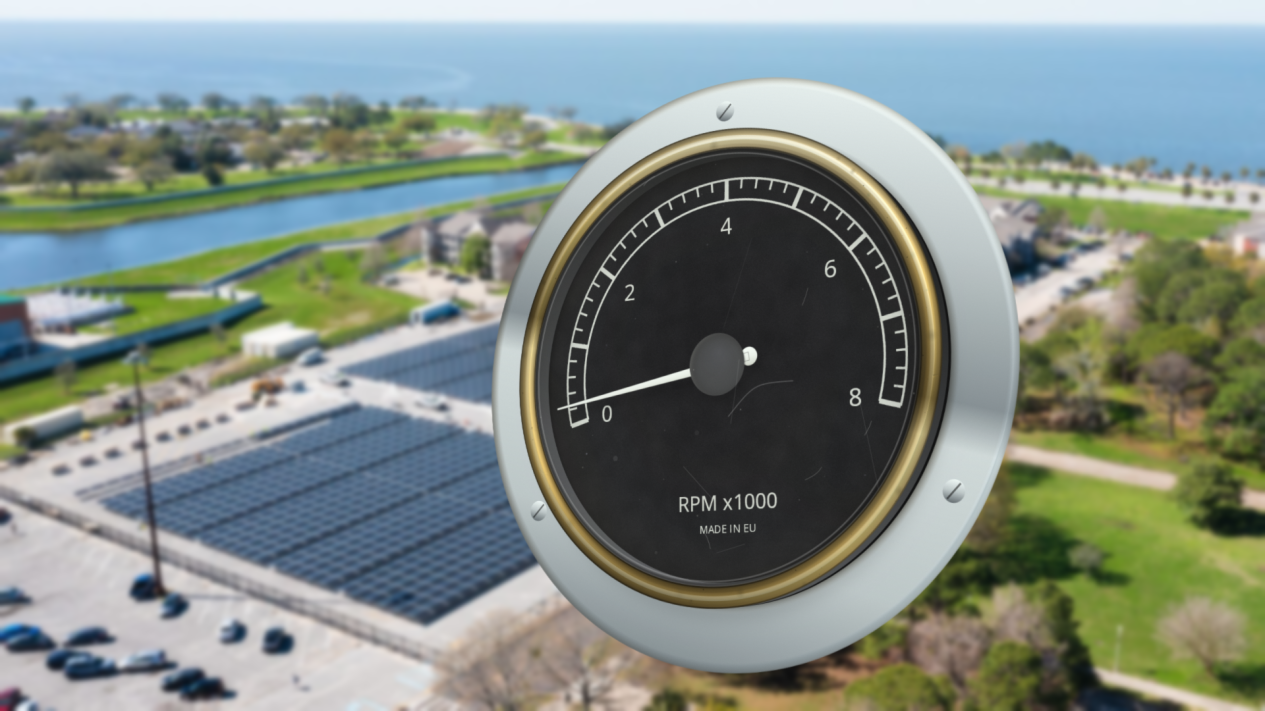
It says 200 rpm
